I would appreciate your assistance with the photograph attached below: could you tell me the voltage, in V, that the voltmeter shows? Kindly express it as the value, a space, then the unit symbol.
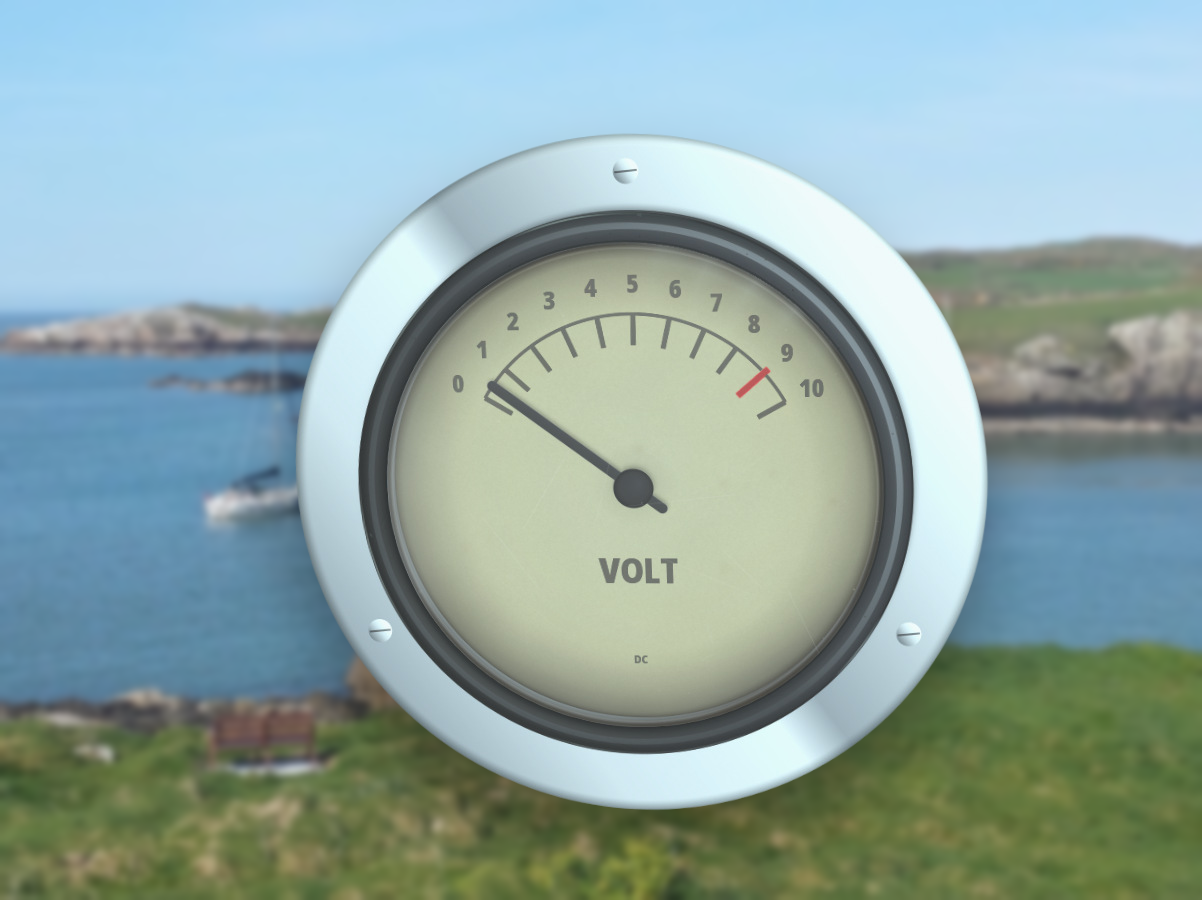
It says 0.5 V
